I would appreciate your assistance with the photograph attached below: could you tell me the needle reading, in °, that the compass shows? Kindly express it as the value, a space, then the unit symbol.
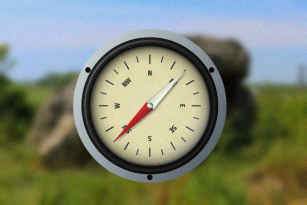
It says 225 °
